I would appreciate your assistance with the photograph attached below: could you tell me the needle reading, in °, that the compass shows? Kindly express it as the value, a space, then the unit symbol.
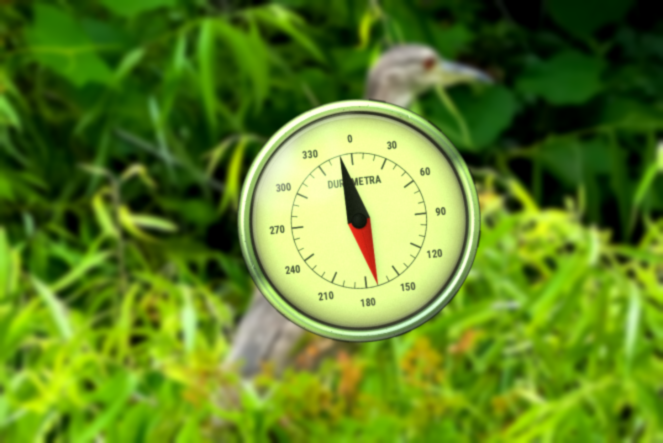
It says 170 °
